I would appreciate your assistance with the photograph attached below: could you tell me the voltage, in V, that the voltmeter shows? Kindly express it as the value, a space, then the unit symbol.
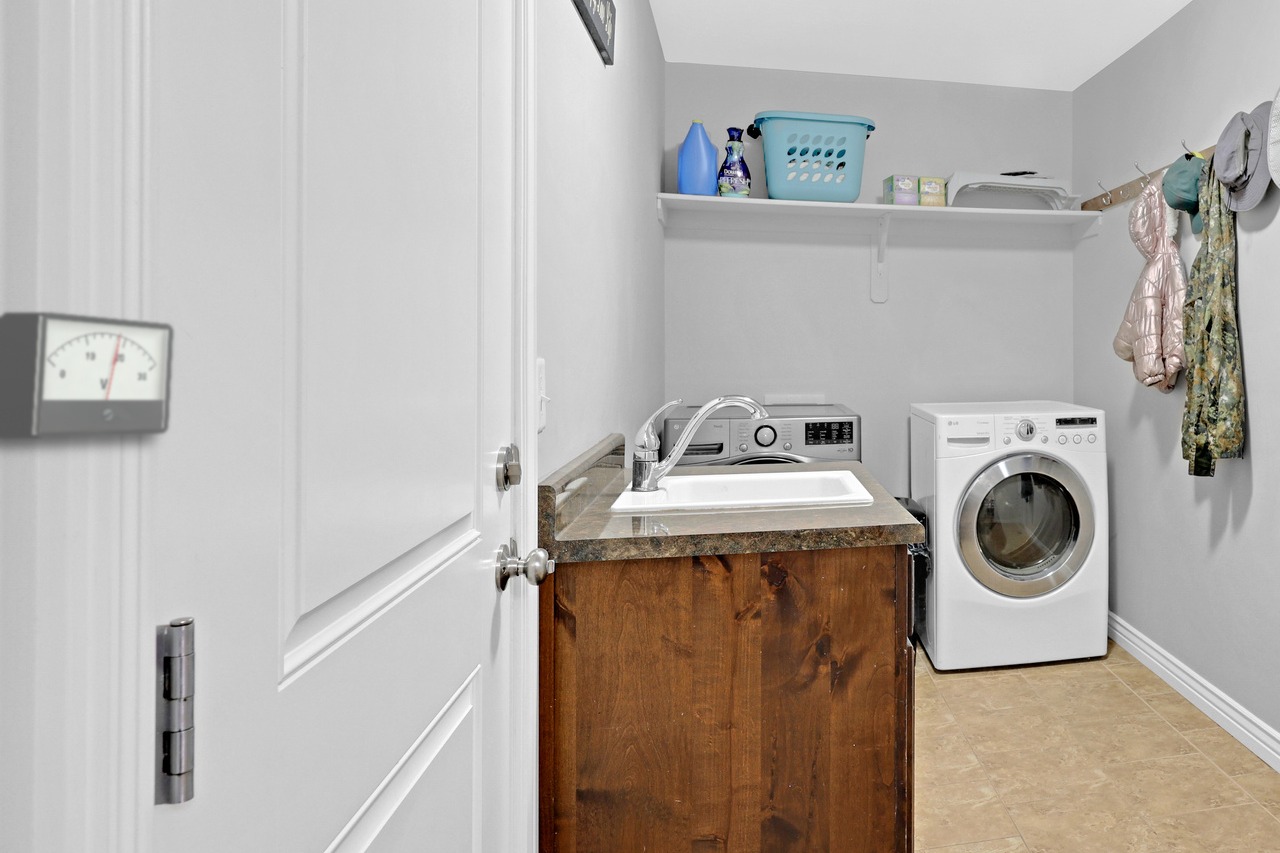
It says 18 V
